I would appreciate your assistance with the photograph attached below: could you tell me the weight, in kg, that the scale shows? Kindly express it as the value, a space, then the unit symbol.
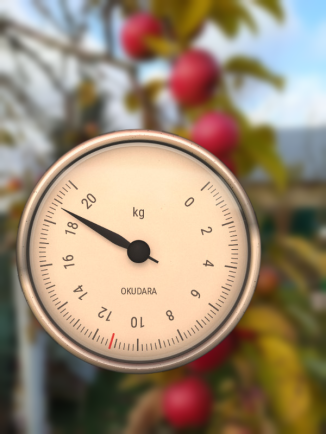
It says 18.8 kg
